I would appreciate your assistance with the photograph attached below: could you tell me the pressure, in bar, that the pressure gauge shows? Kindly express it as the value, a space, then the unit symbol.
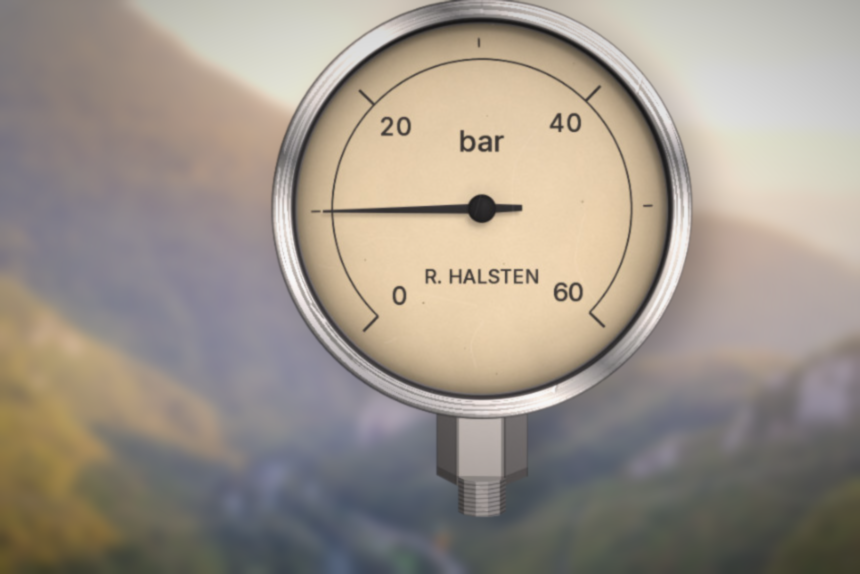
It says 10 bar
